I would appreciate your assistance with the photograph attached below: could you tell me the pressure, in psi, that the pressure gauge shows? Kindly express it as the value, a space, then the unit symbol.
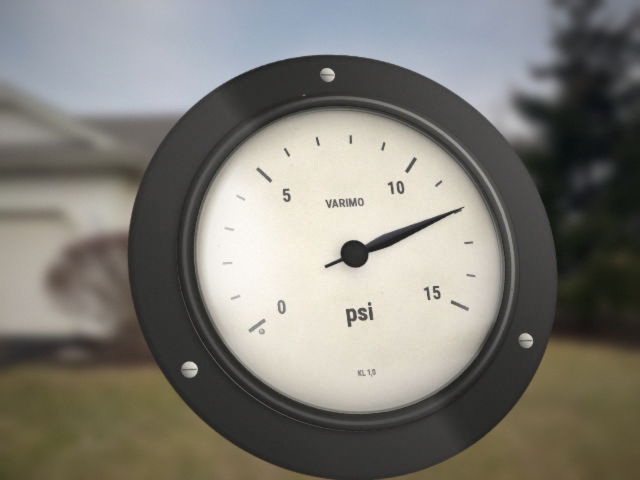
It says 12 psi
